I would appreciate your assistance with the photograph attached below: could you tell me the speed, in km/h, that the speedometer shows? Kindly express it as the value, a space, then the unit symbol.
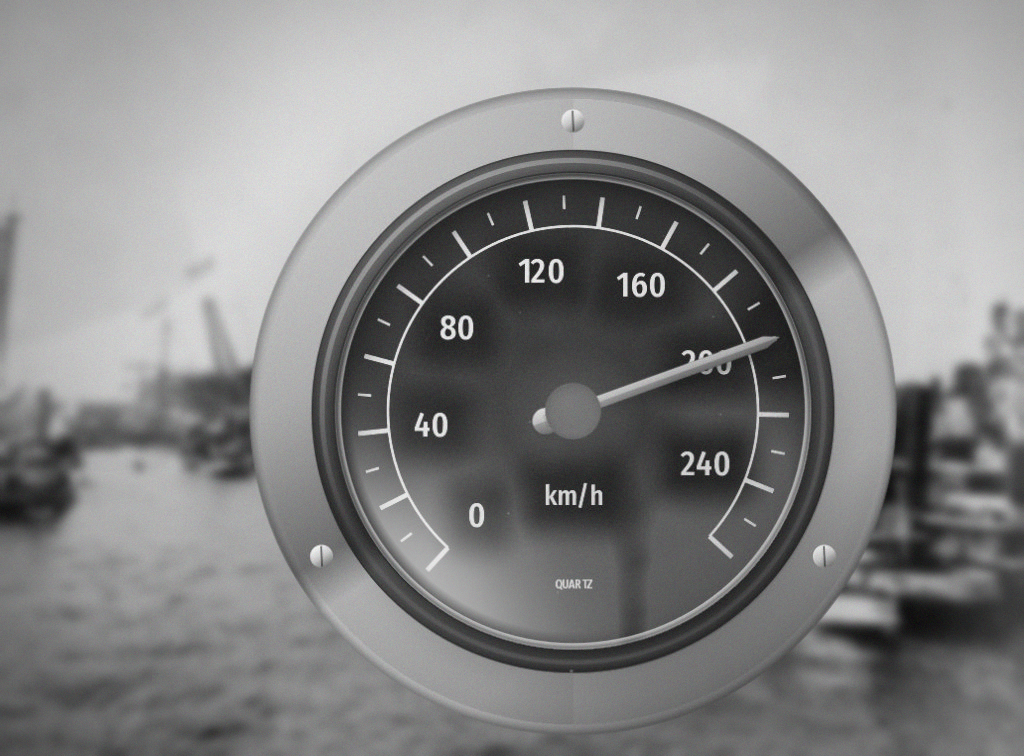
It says 200 km/h
